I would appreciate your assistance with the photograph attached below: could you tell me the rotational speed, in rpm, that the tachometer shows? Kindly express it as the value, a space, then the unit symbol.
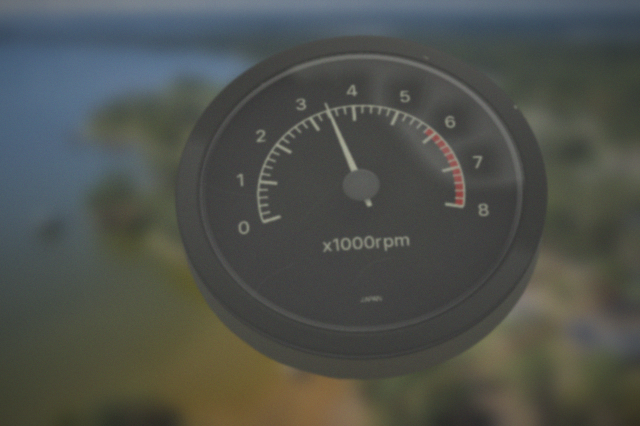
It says 3400 rpm
